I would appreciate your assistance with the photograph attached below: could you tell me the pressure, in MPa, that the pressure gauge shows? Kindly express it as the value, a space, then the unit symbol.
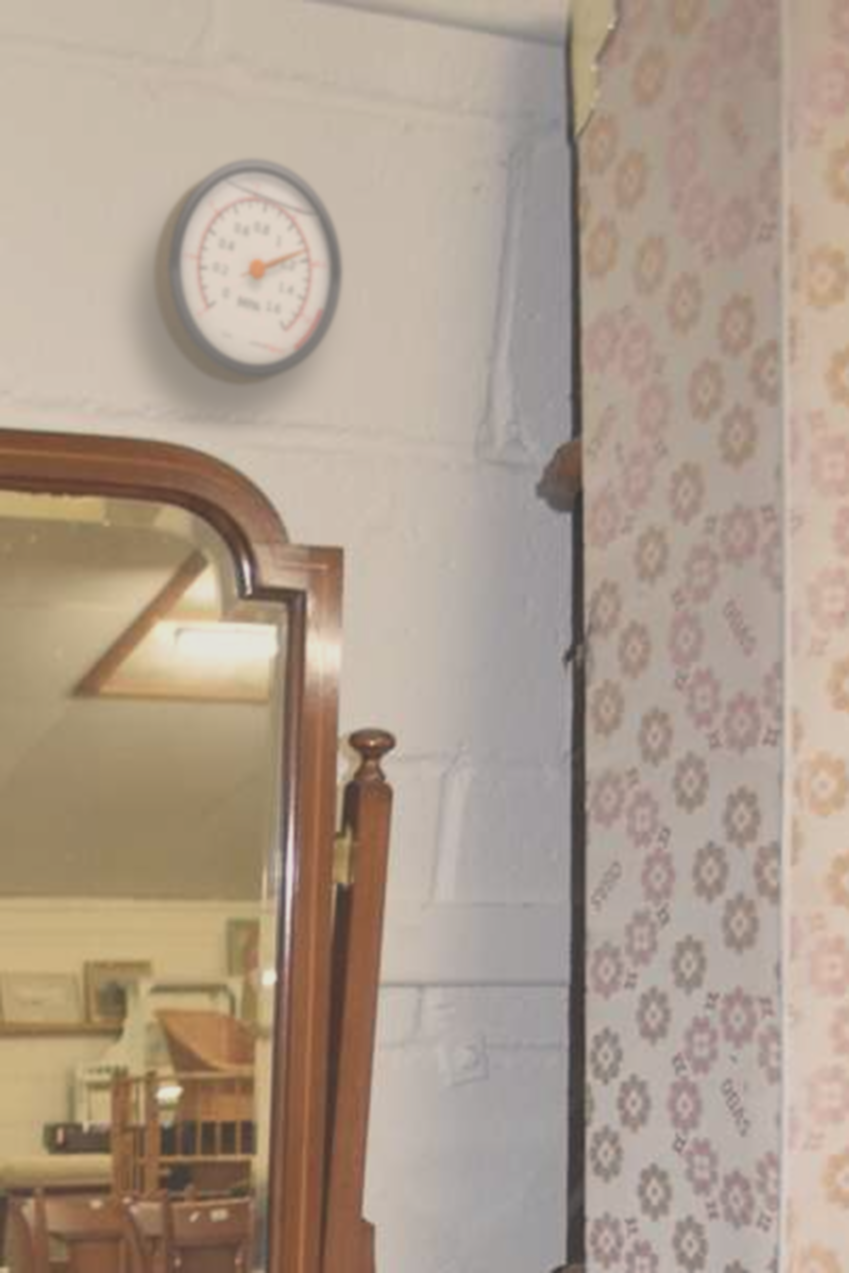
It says 1.15 MPa
